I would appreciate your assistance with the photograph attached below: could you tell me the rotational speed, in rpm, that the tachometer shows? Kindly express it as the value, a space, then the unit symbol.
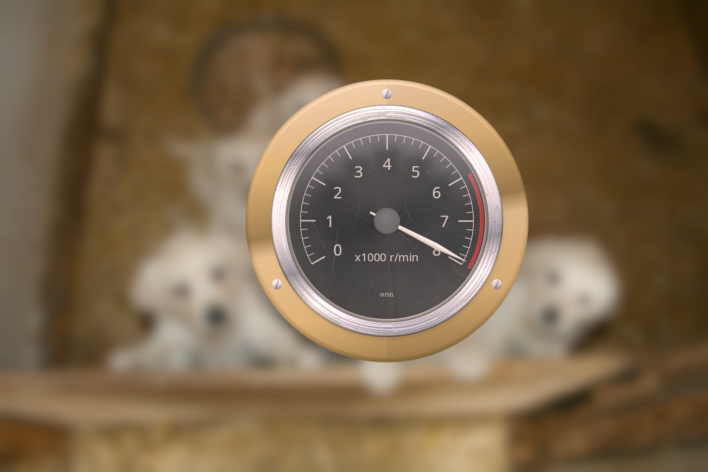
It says 7900 rpm
